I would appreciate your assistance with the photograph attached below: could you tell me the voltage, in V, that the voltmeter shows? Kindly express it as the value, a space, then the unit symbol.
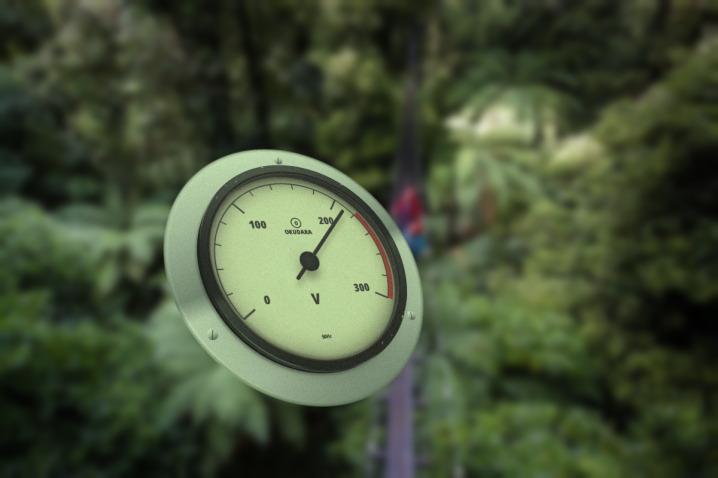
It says 210 V
